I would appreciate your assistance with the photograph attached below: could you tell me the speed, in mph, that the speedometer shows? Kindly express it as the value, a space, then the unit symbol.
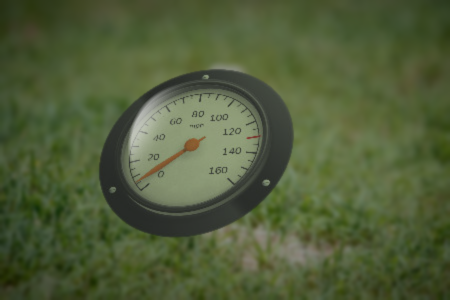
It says 5 mph
